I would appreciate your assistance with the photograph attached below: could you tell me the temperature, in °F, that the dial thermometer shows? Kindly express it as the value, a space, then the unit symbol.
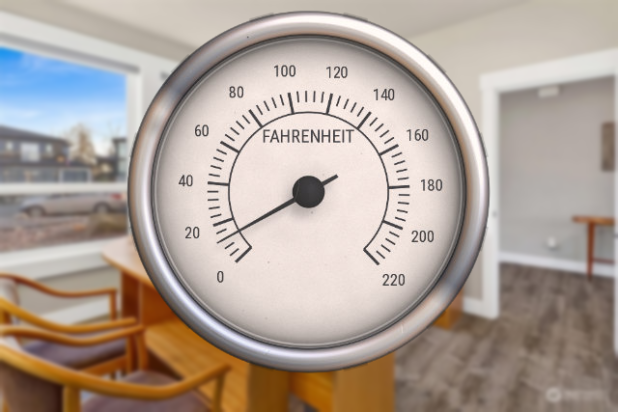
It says 12 °F
